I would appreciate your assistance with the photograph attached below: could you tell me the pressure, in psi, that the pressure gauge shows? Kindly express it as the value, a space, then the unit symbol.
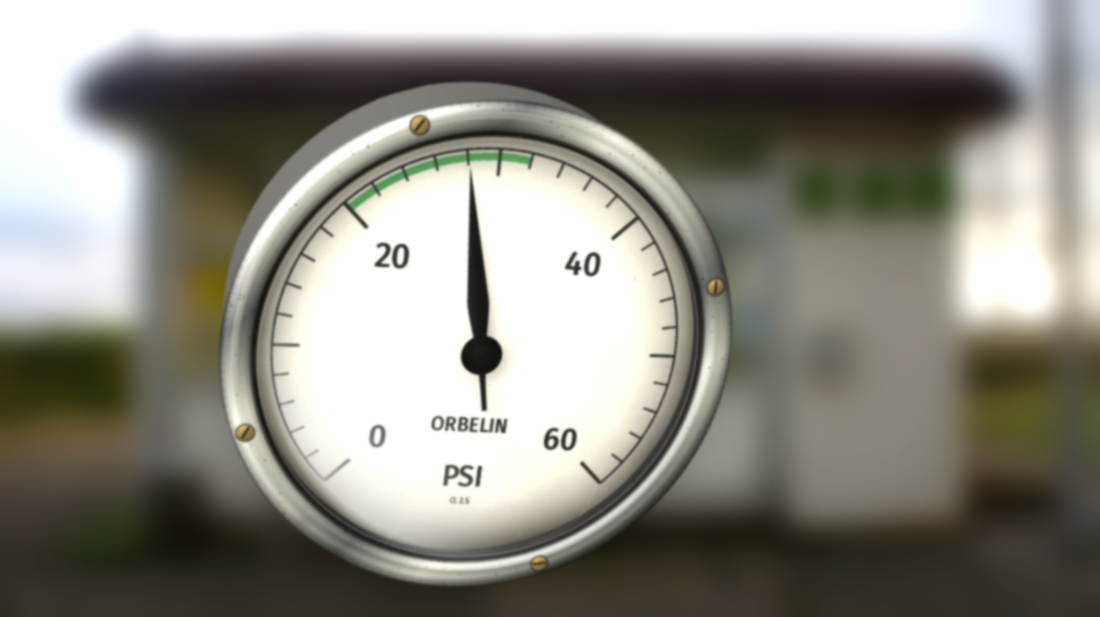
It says 28 psi
